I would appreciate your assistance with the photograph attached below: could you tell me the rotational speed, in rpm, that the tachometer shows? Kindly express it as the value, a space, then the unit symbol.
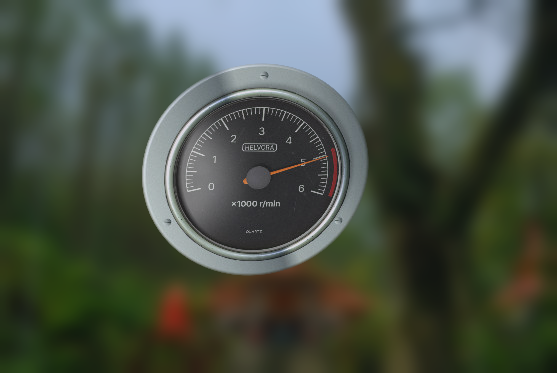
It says 5000 rpm
